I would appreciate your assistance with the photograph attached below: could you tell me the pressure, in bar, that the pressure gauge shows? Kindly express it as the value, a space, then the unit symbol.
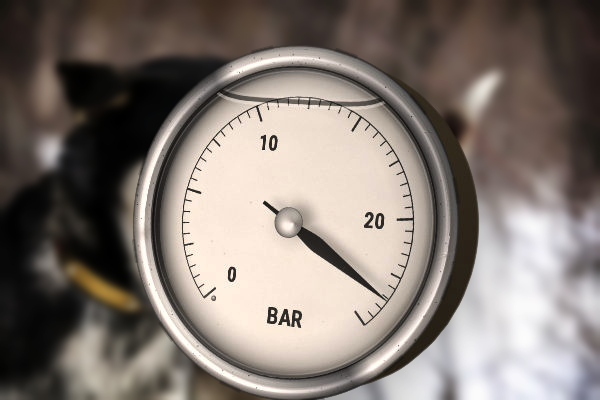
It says 23.5 bar
